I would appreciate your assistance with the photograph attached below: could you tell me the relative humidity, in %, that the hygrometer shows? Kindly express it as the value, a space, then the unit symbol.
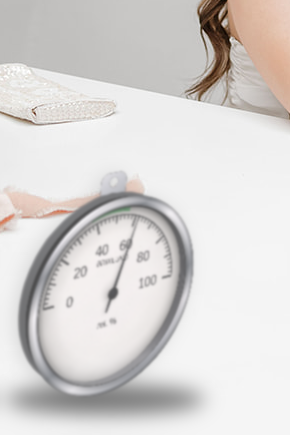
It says 60 %
